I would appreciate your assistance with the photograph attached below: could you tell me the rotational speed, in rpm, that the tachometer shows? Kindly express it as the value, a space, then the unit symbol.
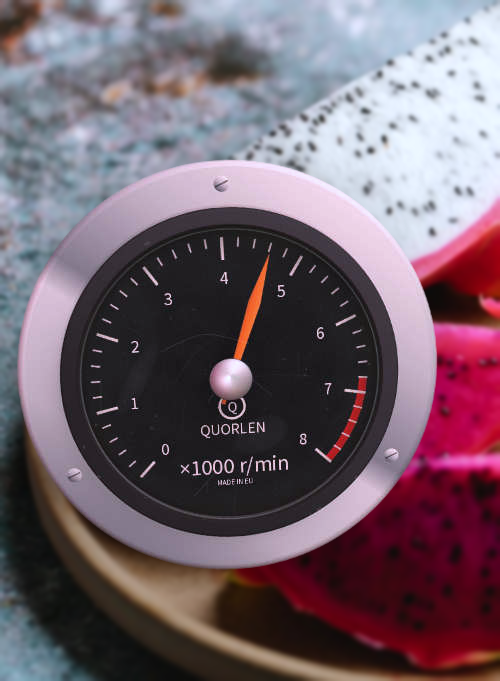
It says 4600 rpm
